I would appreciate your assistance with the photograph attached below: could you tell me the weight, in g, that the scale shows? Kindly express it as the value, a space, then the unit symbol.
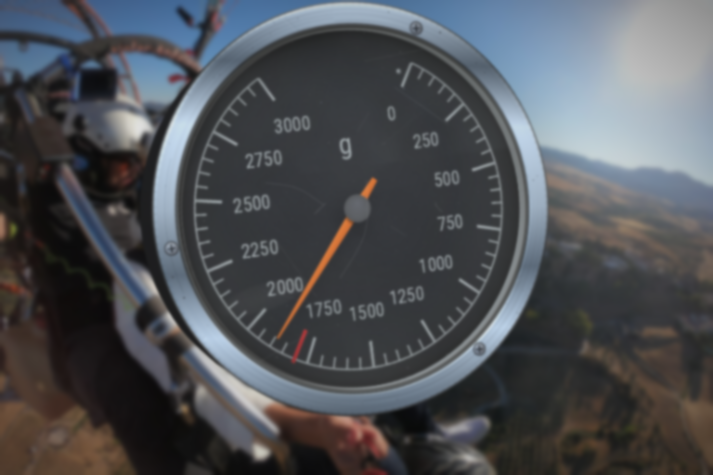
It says 1900 g
